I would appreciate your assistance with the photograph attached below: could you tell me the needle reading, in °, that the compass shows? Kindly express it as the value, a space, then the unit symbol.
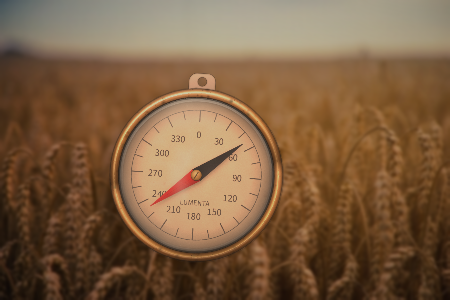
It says 232.5 °
